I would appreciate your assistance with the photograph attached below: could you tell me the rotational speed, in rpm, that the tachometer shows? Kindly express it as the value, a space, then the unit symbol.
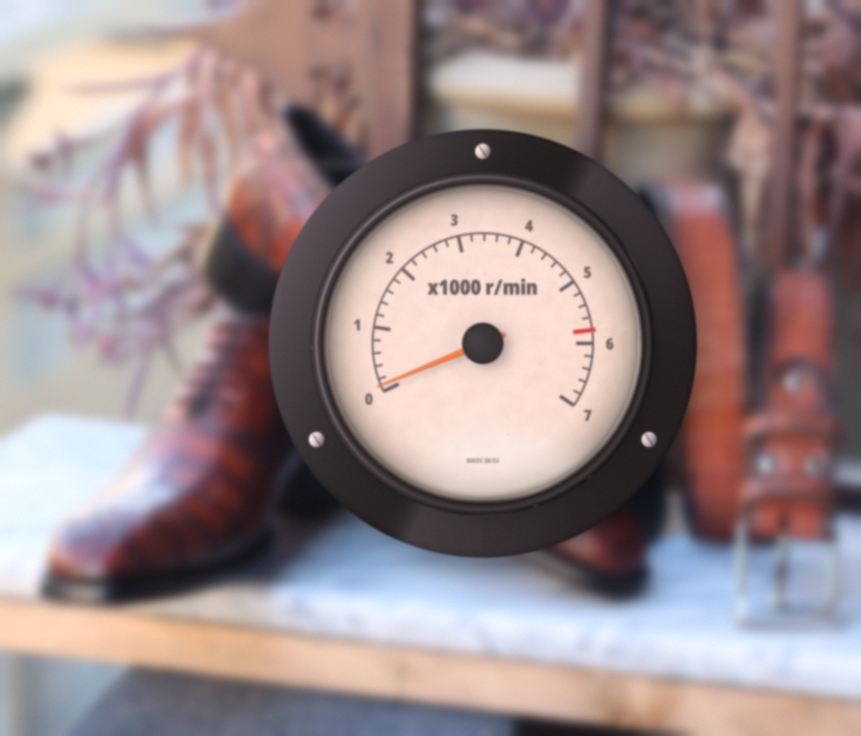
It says 100 rpm
